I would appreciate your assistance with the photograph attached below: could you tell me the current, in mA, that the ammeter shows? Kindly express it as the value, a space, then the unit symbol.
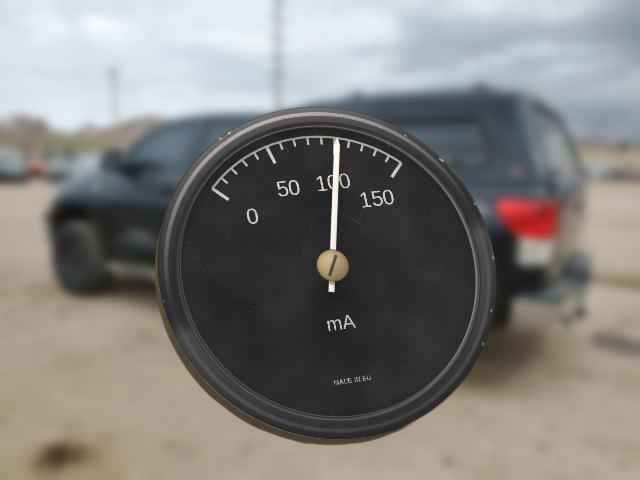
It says 100 mA
